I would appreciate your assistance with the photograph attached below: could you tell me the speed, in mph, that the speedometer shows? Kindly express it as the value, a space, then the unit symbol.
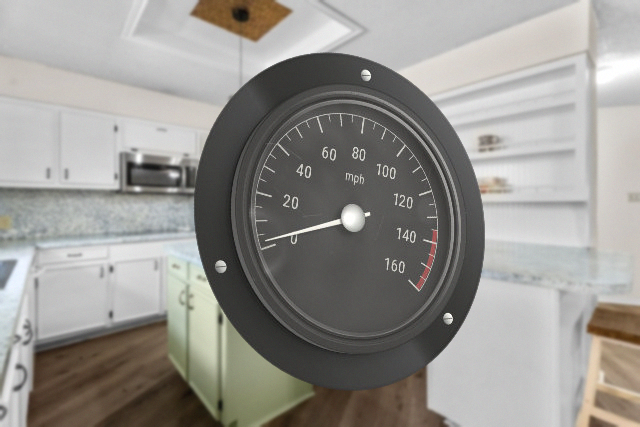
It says 2.5 mph
